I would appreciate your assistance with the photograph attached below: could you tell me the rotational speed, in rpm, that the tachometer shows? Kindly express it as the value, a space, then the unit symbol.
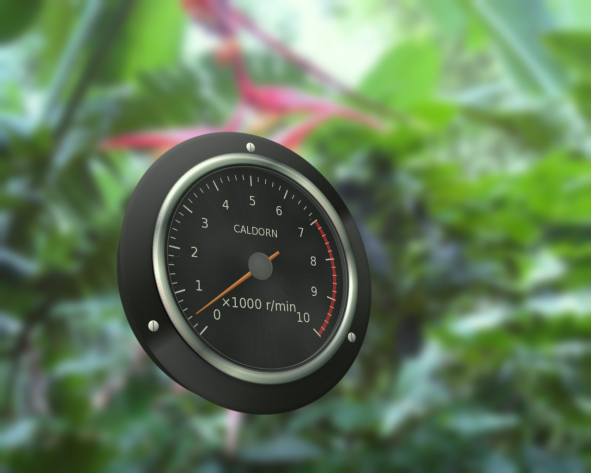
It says 400 rpm
